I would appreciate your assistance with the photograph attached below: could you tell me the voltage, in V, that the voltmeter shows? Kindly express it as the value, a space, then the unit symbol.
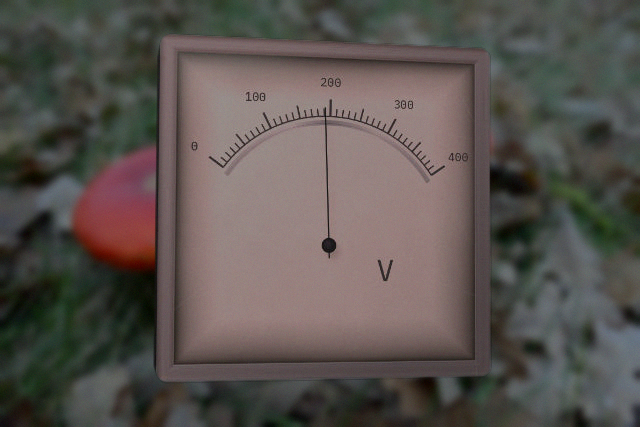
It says 190 V
